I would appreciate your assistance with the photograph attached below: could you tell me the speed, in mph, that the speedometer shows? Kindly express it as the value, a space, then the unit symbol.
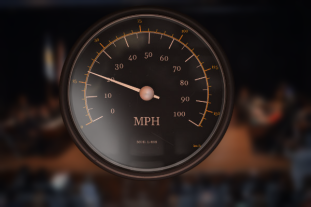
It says 20 mph
